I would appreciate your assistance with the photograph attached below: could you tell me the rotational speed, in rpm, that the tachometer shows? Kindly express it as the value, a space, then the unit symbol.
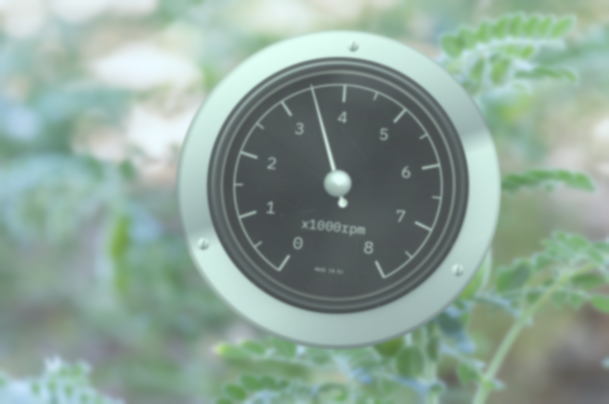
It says 3500 rpm
